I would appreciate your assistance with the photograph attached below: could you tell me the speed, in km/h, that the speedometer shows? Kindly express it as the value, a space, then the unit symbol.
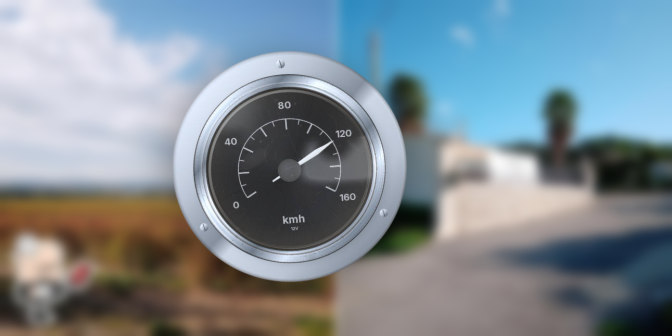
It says 120 km/h
